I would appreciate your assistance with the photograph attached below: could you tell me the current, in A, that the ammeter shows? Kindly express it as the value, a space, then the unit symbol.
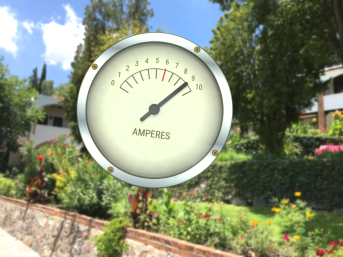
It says 9 A
